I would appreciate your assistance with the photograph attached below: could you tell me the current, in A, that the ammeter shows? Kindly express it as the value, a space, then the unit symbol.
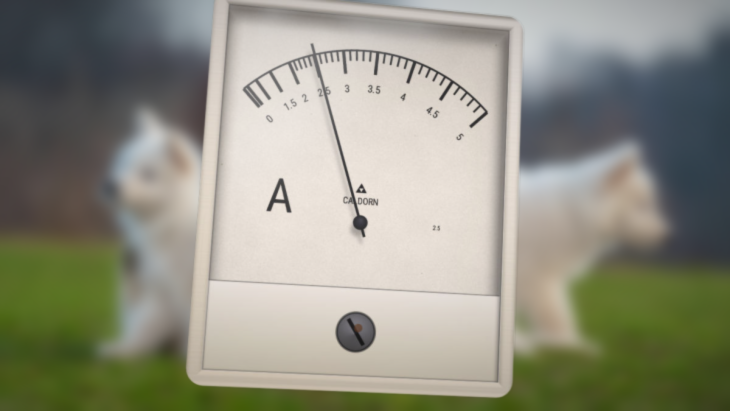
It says 2.5 A
